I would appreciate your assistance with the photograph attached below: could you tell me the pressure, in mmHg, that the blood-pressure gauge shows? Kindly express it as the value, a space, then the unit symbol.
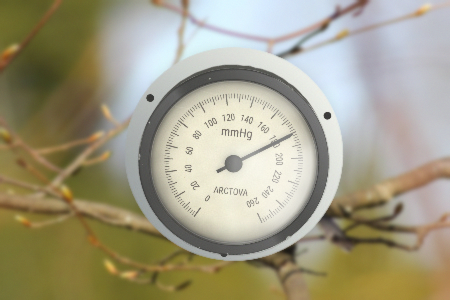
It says 180 mmHg
